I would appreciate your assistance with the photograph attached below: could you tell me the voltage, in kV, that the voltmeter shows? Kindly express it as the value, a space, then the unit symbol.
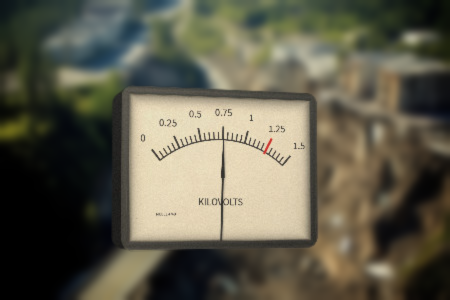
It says 0.75 kV
